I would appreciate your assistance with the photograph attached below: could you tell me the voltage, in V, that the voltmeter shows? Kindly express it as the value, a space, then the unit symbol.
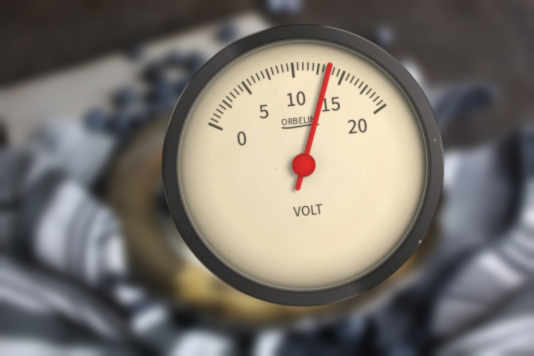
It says 13.5 V
